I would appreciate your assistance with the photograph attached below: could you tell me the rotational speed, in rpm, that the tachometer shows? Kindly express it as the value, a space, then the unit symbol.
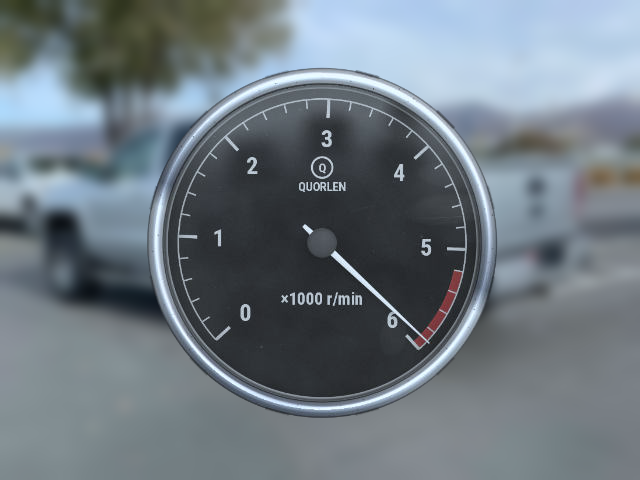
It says 5900 rpm
